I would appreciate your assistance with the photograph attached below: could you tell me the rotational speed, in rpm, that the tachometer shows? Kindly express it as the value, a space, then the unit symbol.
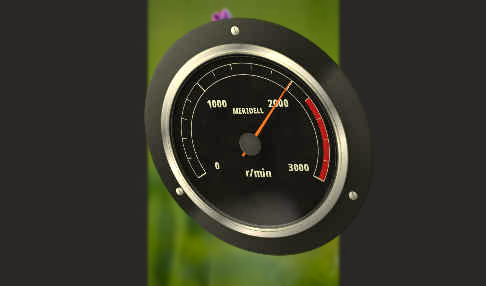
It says 2000 rpm
